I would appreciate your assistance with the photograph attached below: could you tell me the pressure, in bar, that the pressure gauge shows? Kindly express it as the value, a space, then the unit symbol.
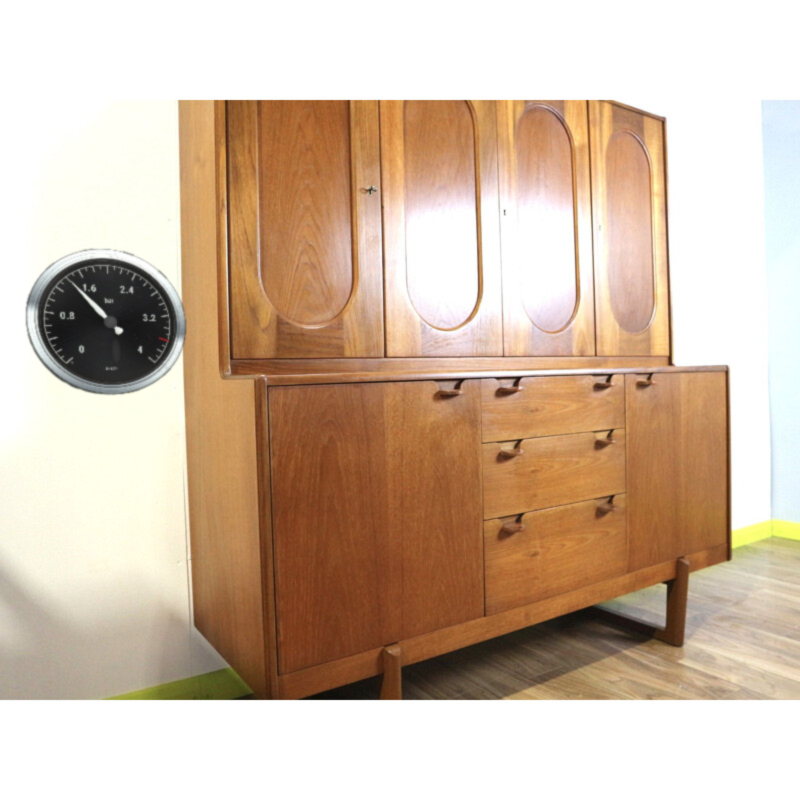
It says 1.4 bar
